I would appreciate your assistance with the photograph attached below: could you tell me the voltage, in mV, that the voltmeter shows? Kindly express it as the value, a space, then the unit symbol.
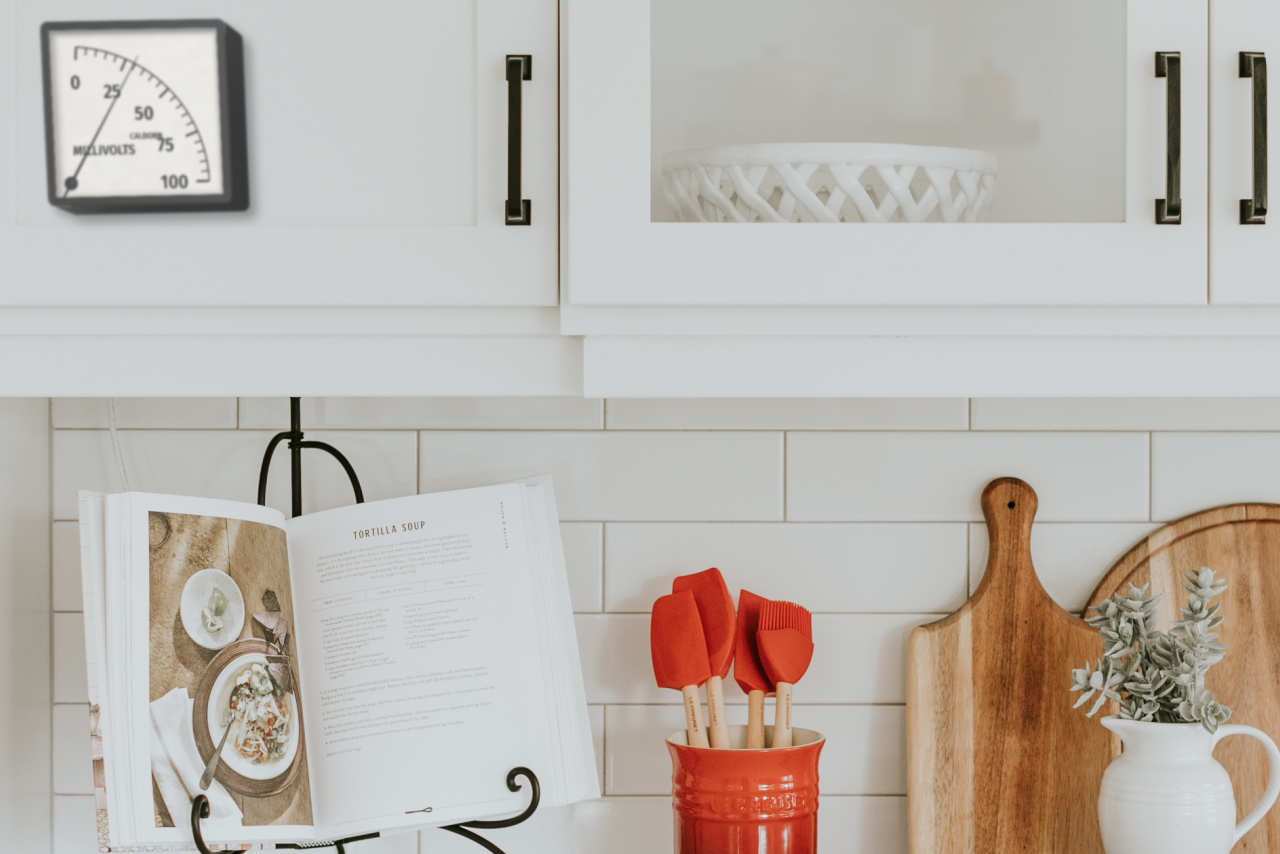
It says 30 mV
